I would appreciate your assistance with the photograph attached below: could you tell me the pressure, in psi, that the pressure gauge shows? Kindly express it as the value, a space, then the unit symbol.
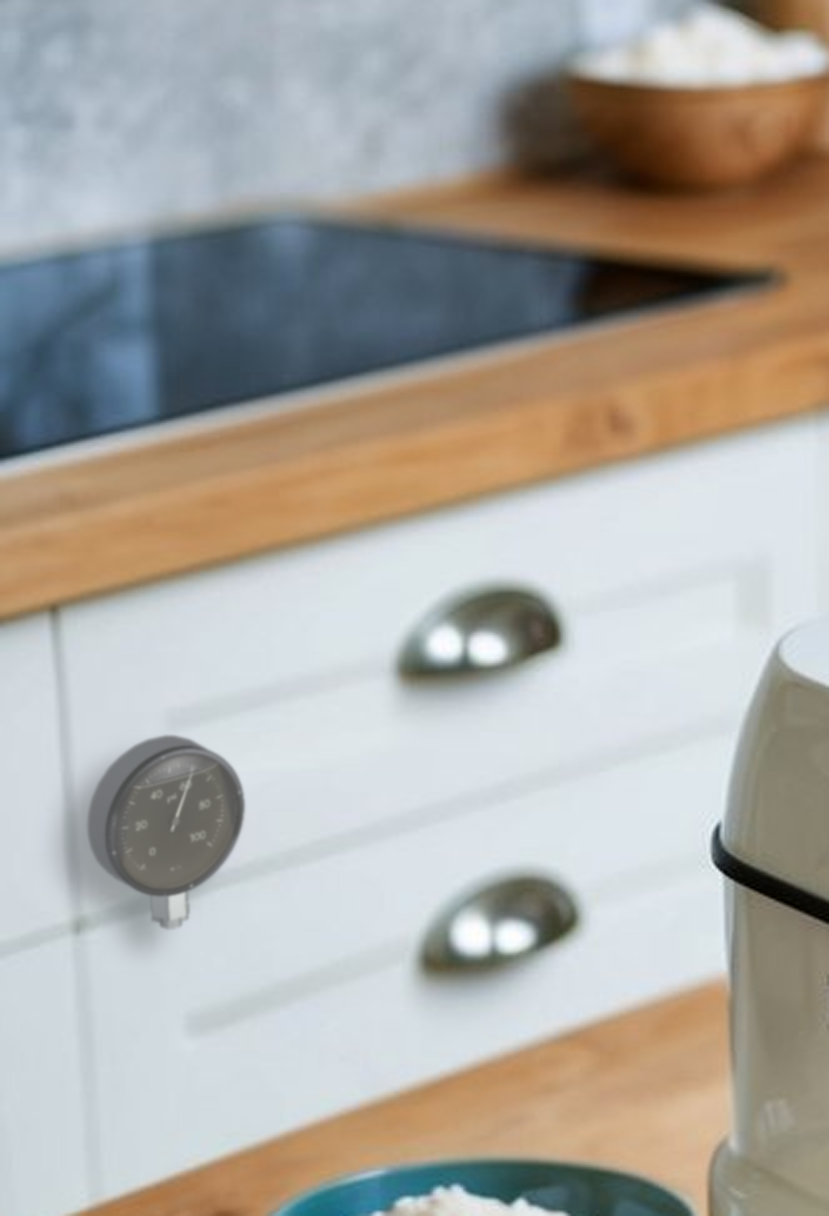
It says 60 psi
